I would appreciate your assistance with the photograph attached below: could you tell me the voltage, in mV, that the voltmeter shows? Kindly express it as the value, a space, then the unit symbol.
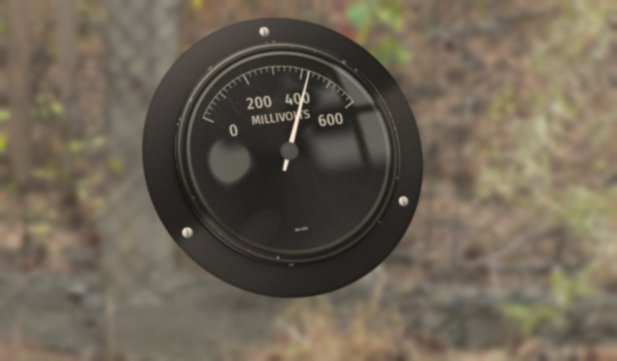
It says 420 mV
